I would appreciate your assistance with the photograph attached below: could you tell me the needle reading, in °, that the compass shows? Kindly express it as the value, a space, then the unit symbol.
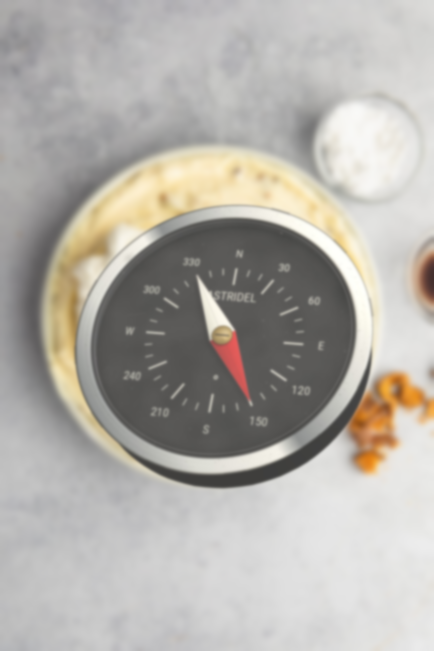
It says 150 °
